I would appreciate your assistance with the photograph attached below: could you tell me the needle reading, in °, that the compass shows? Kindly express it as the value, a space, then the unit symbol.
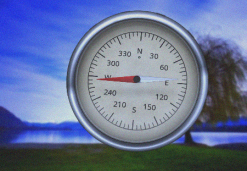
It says 265 °
